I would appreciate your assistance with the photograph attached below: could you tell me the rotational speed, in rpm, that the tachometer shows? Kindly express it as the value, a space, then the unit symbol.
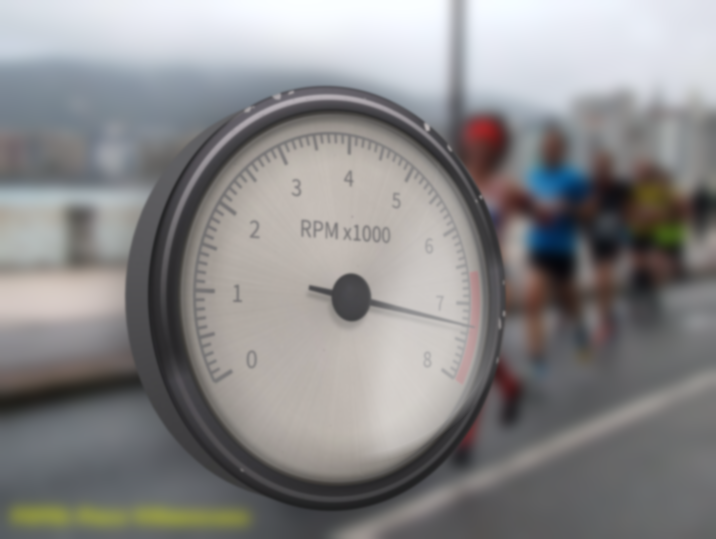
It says 7300 rpm
